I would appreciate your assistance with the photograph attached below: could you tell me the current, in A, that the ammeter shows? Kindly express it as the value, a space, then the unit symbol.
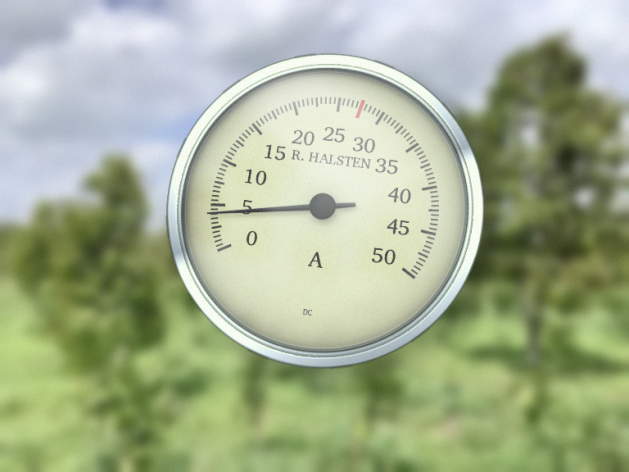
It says 4 A
